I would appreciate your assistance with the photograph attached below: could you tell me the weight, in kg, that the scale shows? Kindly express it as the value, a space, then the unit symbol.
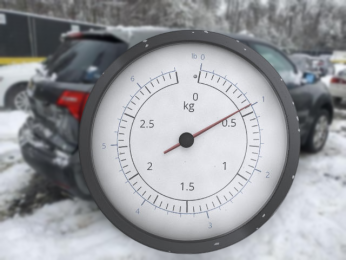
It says 0.45 kg
